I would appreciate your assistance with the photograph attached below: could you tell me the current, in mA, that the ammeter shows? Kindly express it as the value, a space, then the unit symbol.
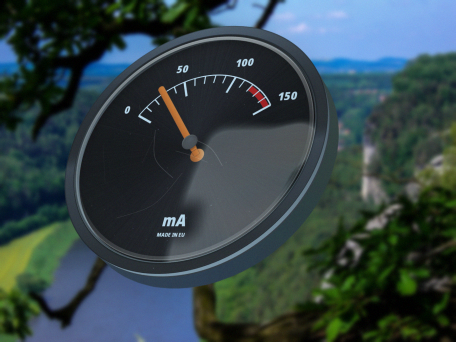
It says 30 mA
